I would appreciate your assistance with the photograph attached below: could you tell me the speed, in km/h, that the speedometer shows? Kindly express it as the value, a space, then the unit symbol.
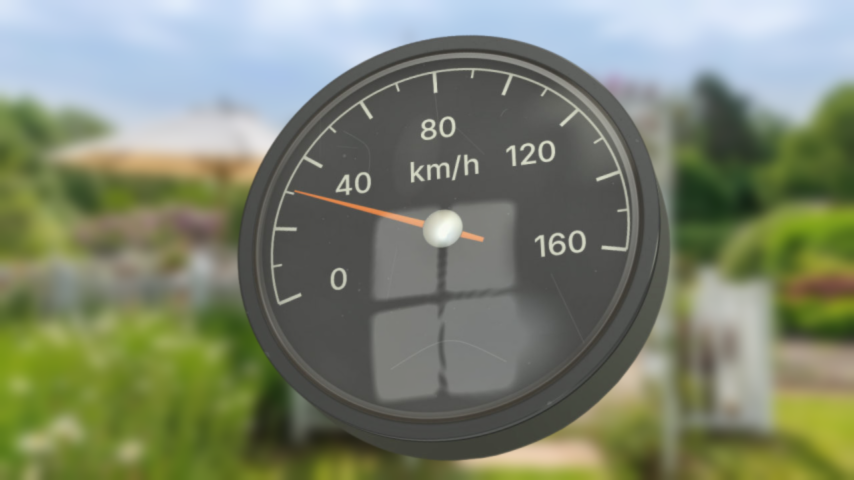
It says 30 km/h
